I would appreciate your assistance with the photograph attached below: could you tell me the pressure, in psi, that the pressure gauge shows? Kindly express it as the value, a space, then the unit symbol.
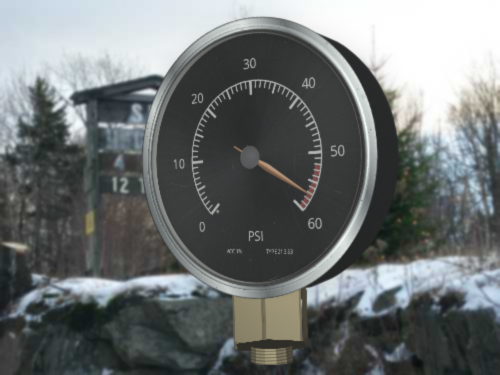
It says 57 psi
